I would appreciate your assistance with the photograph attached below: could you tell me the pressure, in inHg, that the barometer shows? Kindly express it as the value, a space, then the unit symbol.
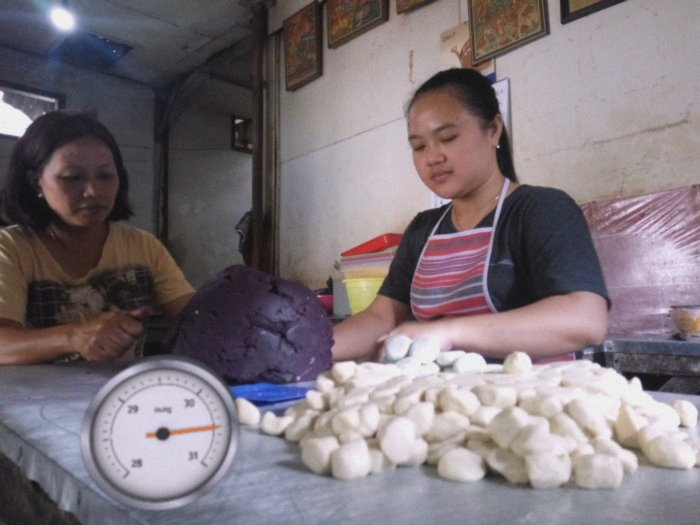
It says 30.5 inHg
